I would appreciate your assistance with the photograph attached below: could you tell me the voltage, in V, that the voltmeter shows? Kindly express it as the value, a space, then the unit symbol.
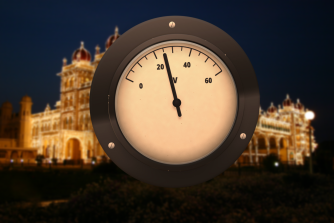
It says 25 V
